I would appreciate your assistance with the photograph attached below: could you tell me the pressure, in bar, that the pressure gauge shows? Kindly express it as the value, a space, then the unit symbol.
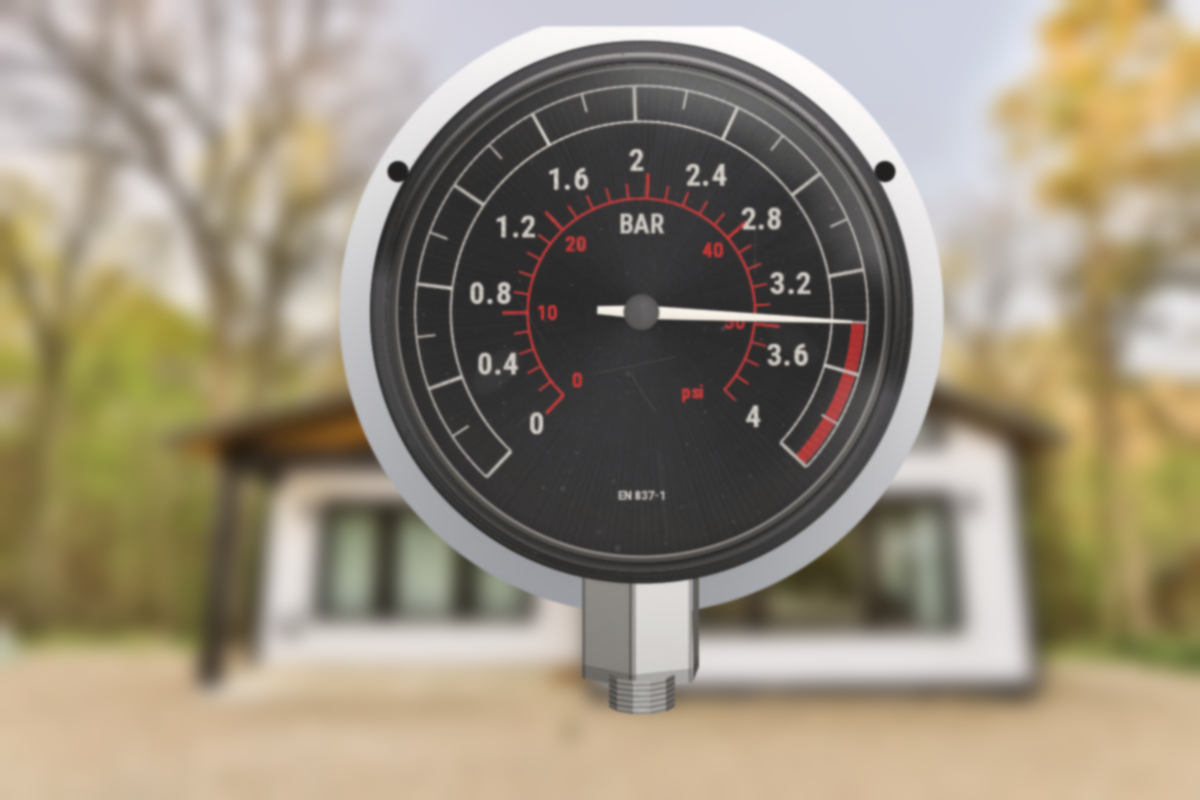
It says 3.4 bar
